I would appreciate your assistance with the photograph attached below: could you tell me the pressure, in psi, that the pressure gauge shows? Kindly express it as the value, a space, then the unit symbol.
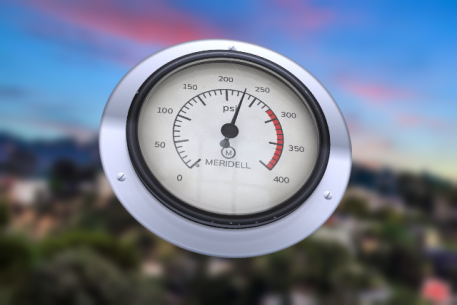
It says 230 psi
